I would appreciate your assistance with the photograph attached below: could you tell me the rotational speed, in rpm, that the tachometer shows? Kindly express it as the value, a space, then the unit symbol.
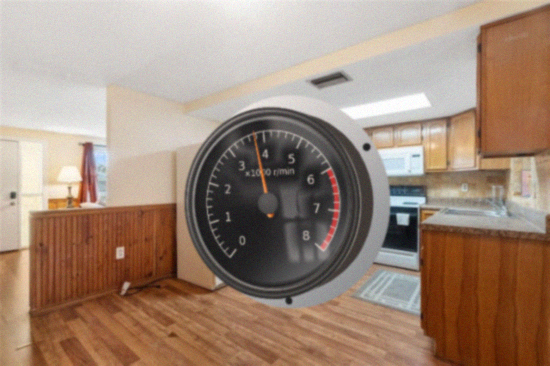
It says 3800 rpm
